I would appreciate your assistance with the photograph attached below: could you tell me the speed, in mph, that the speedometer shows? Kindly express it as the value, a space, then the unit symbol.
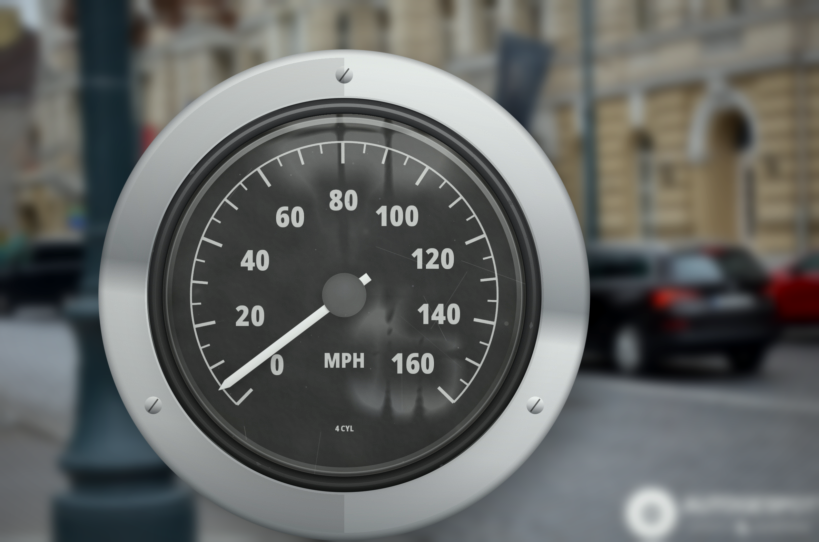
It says 5 mph
